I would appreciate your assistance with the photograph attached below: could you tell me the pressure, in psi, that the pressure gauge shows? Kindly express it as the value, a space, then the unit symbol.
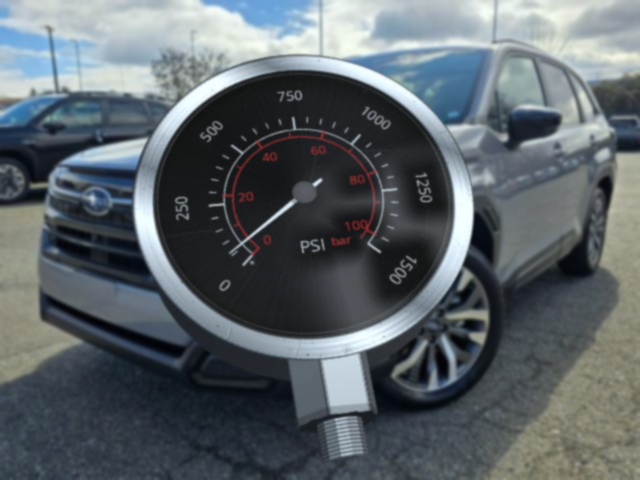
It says 50 psi
